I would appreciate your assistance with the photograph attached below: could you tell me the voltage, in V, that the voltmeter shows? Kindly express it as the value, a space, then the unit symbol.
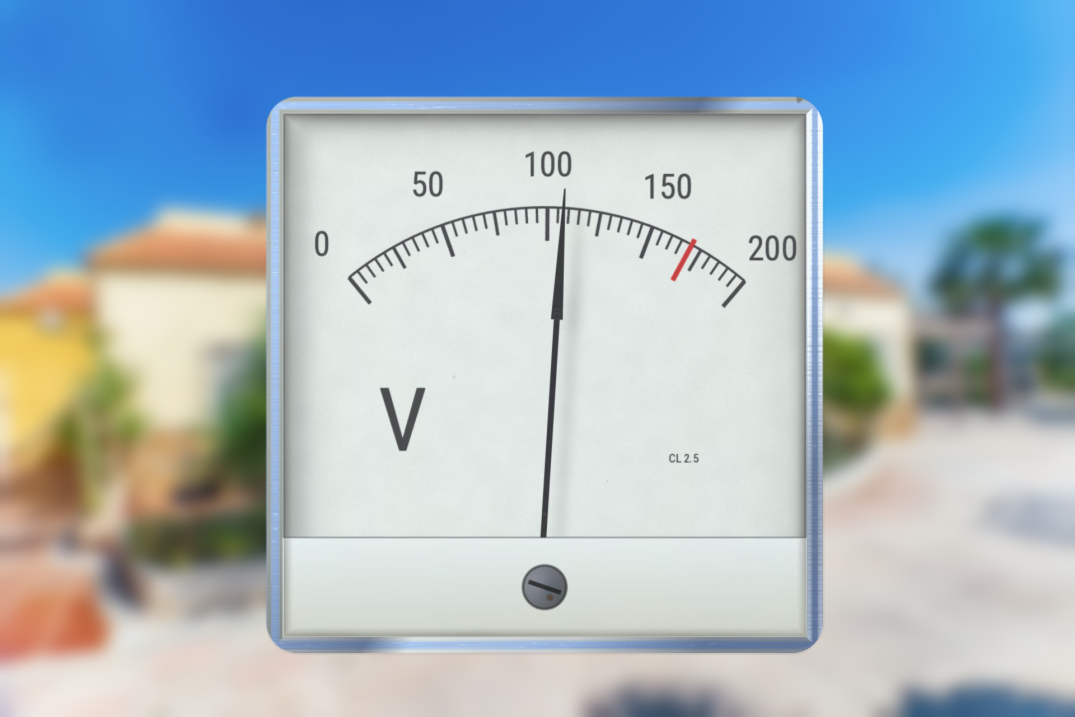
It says 107.5 V
